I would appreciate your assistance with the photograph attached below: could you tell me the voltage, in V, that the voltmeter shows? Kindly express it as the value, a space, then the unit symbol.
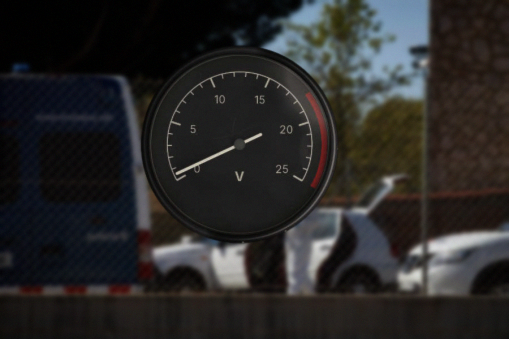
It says 0.5 V
